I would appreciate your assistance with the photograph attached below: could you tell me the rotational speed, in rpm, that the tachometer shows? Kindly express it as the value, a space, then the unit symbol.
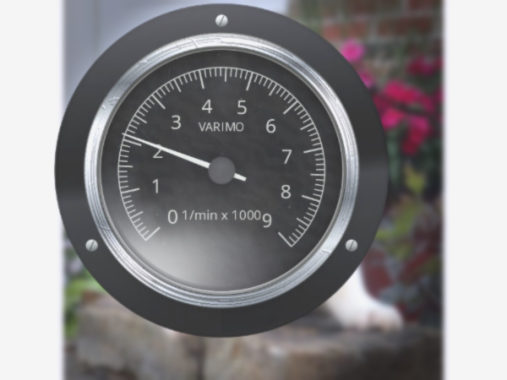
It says 2100 rpm
